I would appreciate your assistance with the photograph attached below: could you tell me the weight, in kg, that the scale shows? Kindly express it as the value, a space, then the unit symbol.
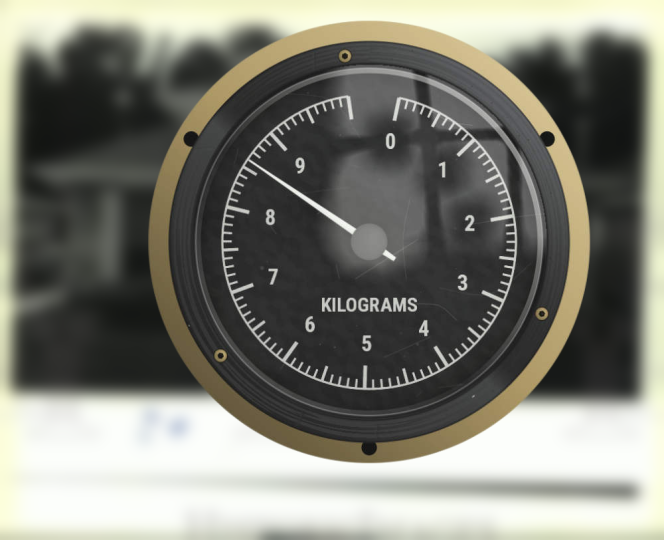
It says 8.6 kg
